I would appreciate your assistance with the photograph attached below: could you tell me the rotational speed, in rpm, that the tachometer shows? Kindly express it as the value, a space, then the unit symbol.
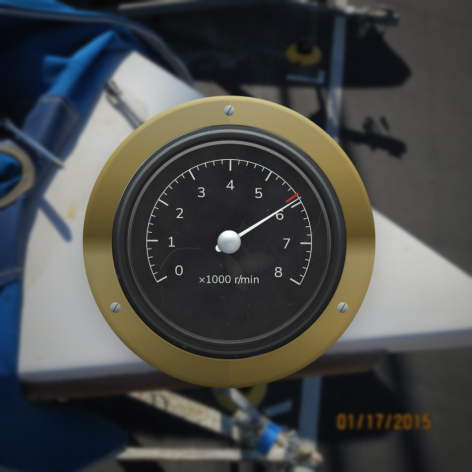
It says 5900 rpm
